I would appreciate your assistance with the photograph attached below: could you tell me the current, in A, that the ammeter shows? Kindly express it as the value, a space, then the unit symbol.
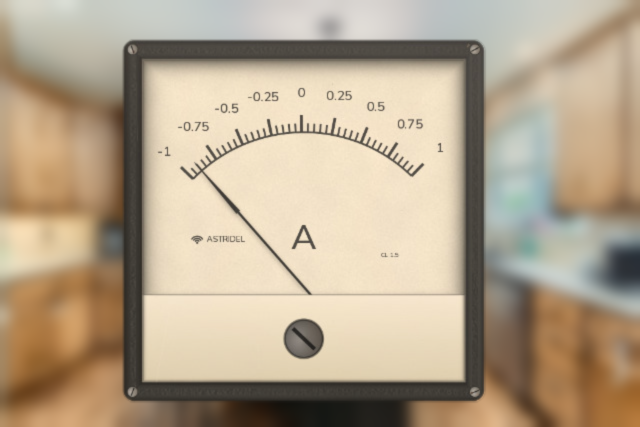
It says -0.9 A
